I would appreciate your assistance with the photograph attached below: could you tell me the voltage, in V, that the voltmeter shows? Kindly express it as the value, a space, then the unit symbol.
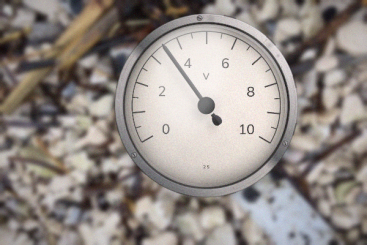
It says 3.5 V
